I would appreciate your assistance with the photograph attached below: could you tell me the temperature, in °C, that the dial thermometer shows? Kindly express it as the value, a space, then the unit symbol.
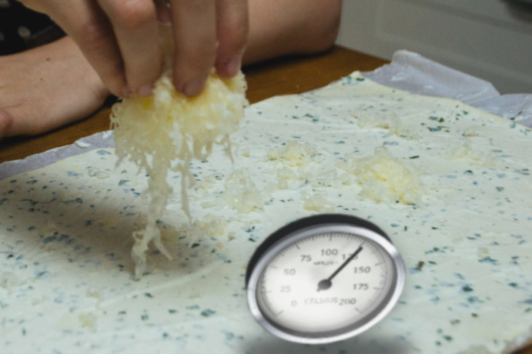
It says 125 °C
